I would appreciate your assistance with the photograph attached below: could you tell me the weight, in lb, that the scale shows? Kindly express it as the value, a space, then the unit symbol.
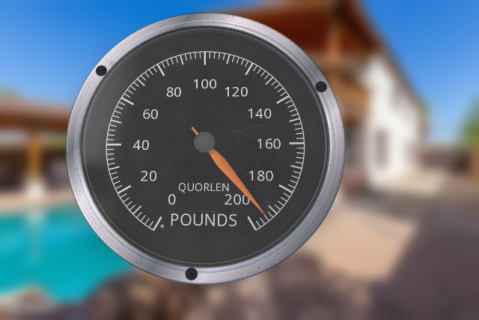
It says 194 lb
